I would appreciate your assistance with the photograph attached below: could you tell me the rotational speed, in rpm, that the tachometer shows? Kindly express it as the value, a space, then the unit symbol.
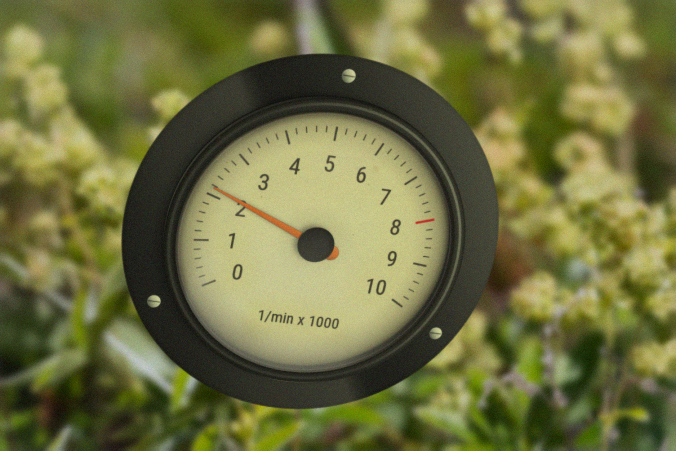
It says 2200 rpm
